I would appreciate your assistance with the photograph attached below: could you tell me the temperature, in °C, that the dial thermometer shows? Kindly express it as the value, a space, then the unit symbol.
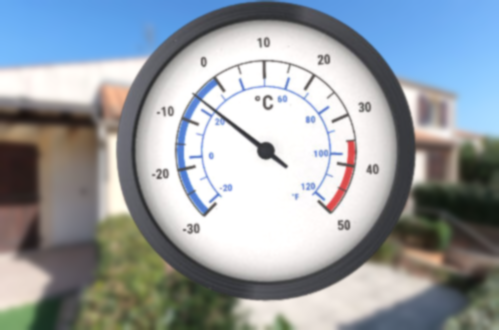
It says -5 °C
